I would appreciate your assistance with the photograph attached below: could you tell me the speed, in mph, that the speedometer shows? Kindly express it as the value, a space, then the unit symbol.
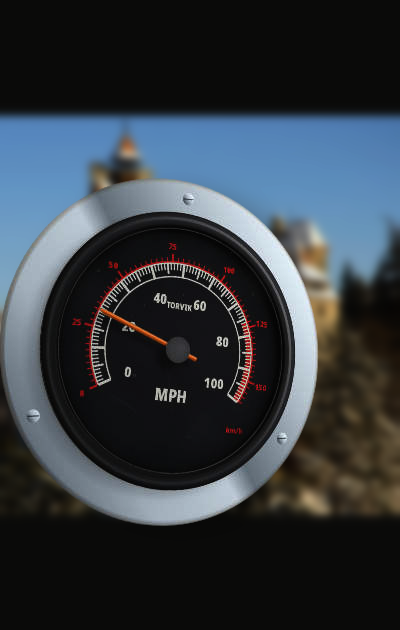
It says 20 mph
